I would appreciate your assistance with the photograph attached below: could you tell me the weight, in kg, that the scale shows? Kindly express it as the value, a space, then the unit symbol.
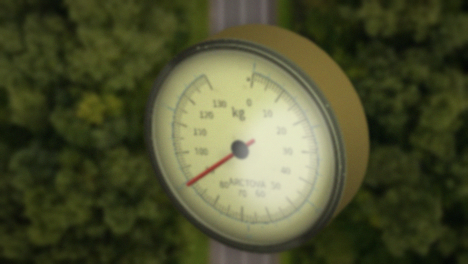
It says 90 kg
